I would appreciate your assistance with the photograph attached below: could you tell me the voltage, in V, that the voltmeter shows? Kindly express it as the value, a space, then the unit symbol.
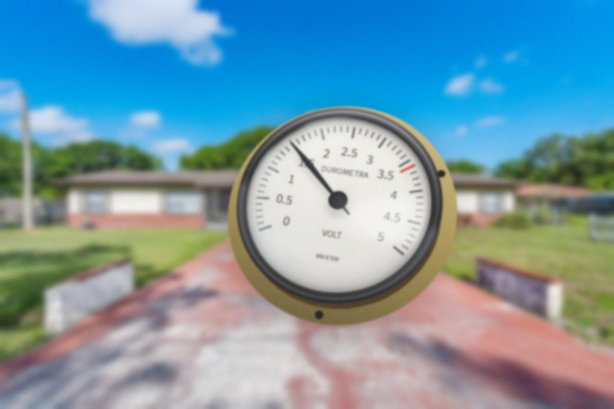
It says 1.5 V
